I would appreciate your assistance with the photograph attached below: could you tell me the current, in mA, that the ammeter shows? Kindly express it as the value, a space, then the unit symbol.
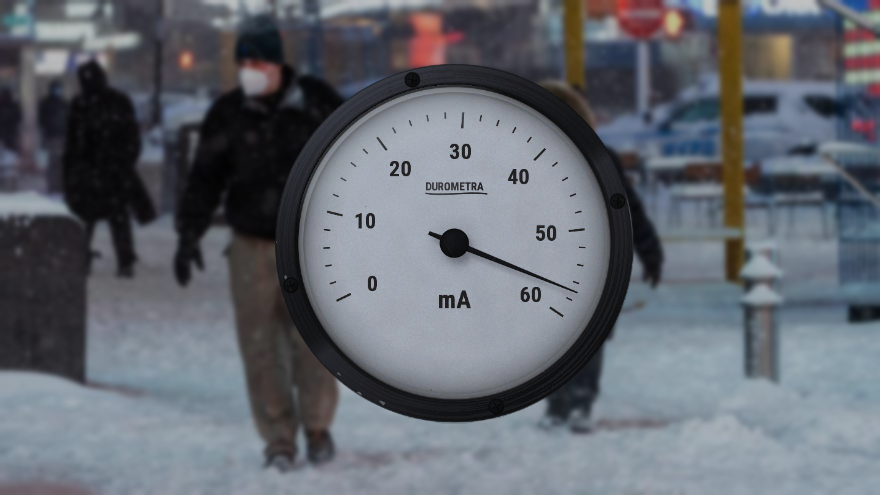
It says 57 mA
